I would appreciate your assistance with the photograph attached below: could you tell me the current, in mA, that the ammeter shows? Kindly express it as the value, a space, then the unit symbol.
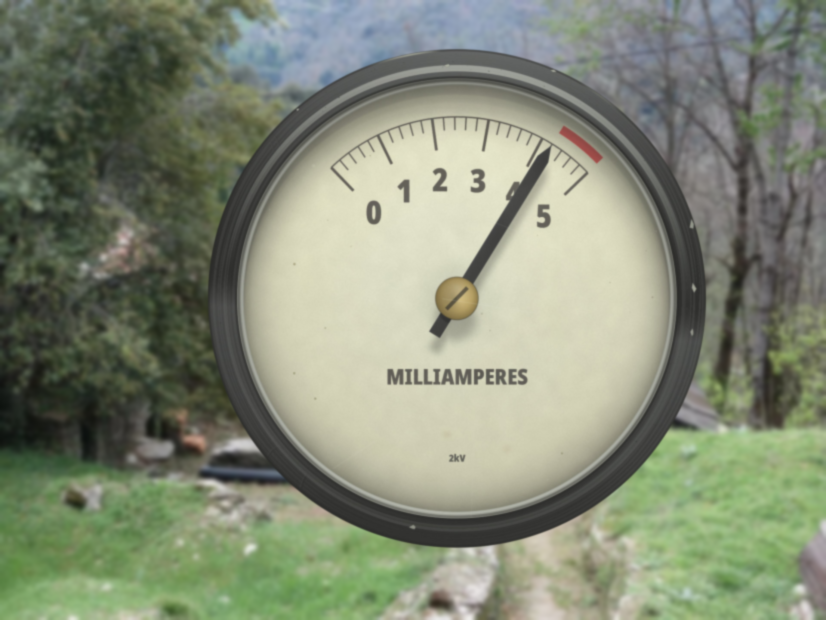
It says 4.2 mA
